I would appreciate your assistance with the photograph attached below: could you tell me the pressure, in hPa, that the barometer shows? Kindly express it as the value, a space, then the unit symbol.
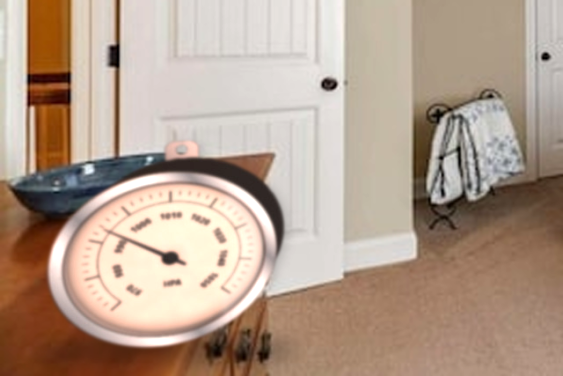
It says 994 hPa
